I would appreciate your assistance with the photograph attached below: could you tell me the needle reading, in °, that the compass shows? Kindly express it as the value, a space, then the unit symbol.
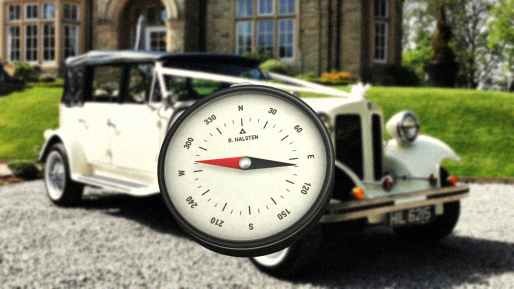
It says 280 °
